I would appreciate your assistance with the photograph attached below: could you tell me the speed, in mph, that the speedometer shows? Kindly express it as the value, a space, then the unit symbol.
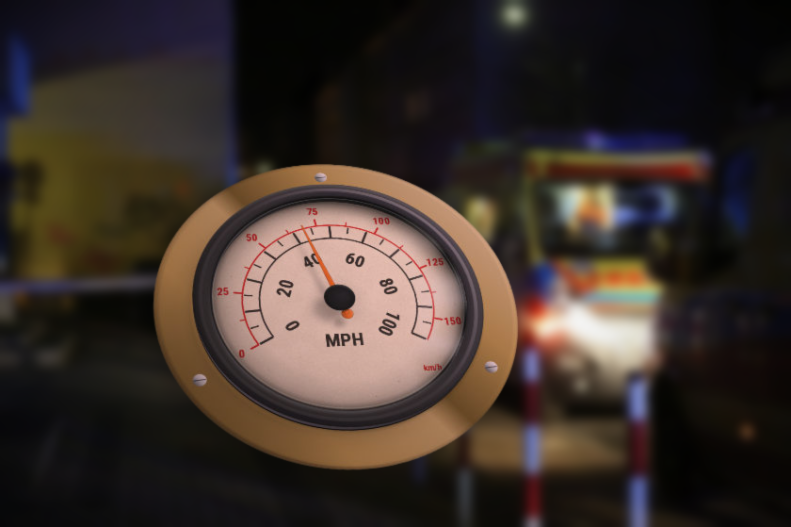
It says 42.5 mph
